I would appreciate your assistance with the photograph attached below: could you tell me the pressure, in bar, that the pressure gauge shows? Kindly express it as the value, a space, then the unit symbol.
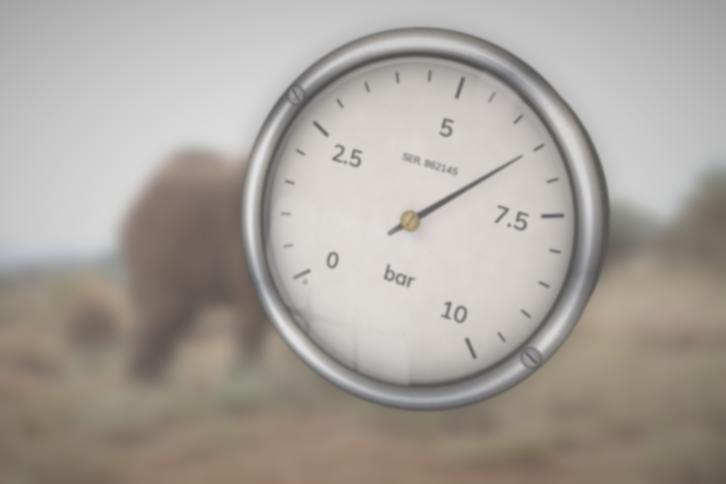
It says 6.5 bar
